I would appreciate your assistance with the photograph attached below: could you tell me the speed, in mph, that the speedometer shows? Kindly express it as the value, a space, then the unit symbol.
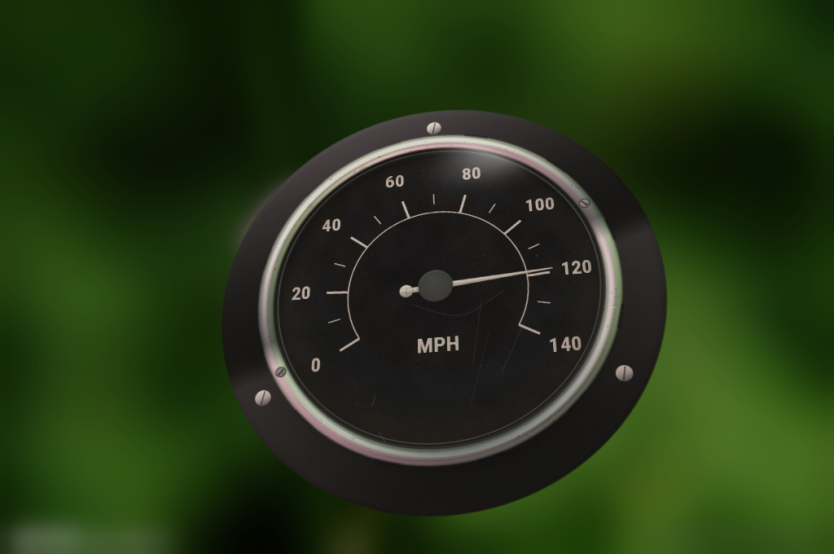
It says 120 mph
